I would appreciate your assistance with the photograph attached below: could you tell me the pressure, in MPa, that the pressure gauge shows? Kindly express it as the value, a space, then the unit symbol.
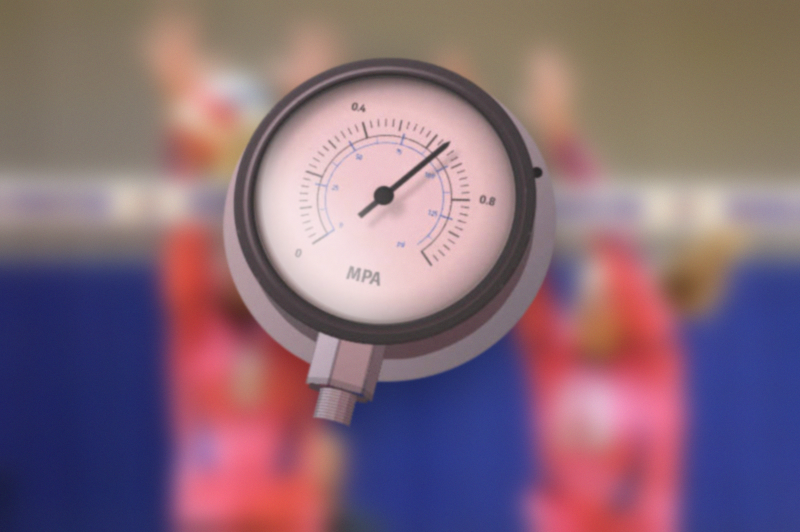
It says 0.64 MPa
